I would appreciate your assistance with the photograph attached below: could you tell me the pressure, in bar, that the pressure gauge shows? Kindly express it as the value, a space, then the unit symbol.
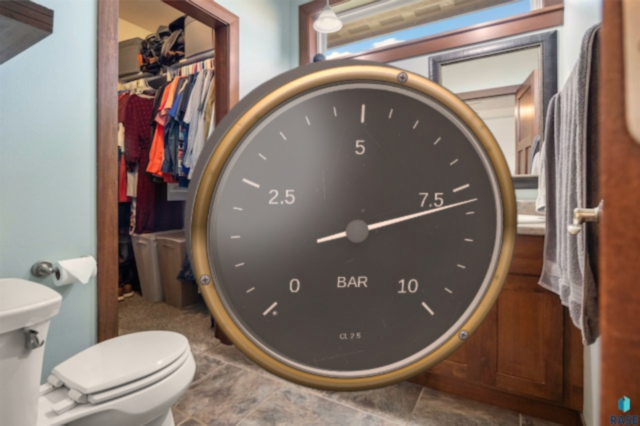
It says 7.75 bar
